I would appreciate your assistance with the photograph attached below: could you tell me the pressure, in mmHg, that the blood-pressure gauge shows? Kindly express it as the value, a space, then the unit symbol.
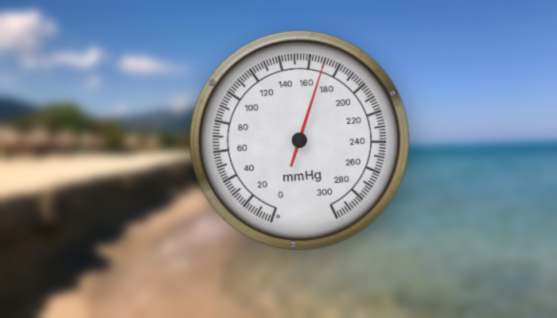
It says 170 mmHg
